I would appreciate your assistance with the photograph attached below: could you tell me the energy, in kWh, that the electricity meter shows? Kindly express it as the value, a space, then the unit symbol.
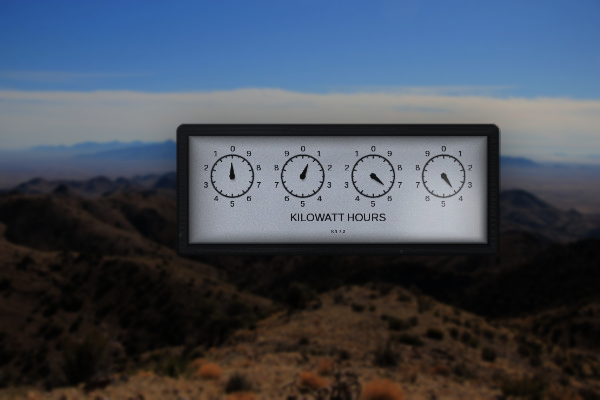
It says 64 kWh
